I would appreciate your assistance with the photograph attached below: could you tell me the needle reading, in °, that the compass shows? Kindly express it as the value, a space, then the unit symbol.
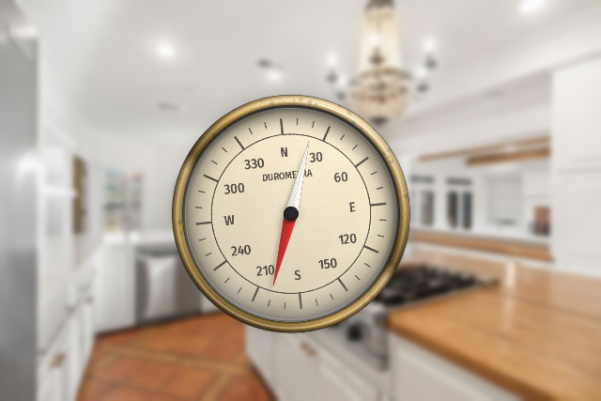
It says 200 °
